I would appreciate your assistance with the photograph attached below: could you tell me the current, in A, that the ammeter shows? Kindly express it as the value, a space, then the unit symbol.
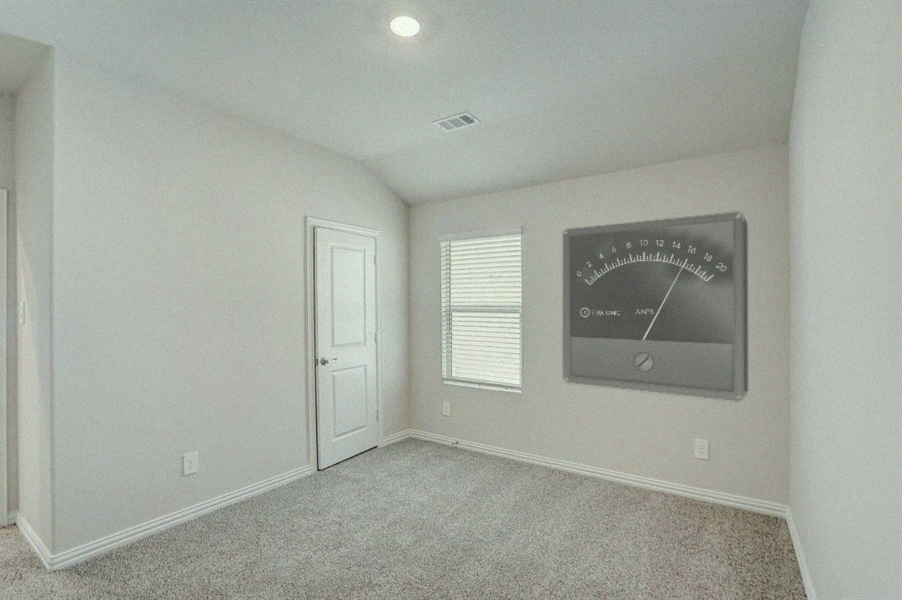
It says 16 A
